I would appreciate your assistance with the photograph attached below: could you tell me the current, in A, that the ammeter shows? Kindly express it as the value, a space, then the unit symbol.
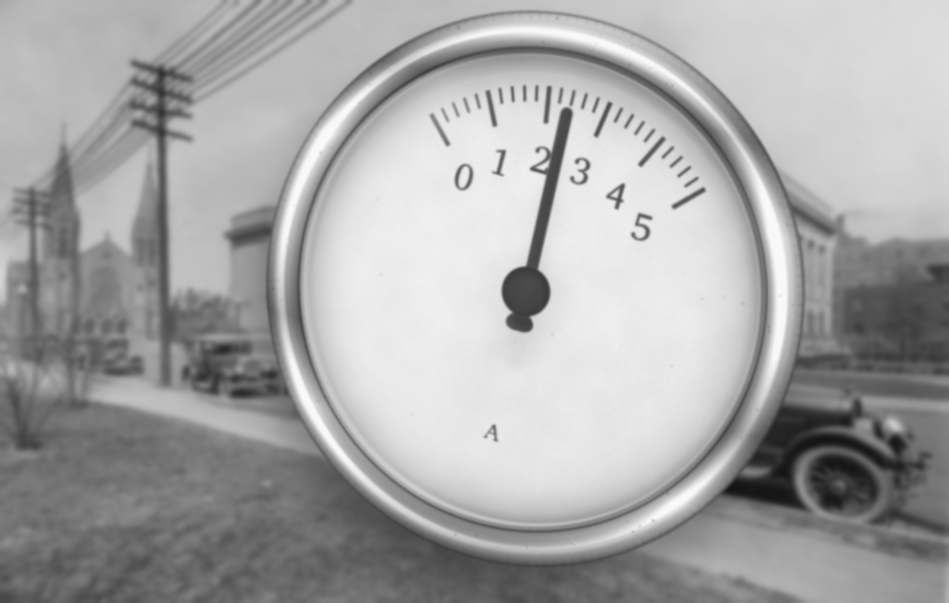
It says 2.4 A
